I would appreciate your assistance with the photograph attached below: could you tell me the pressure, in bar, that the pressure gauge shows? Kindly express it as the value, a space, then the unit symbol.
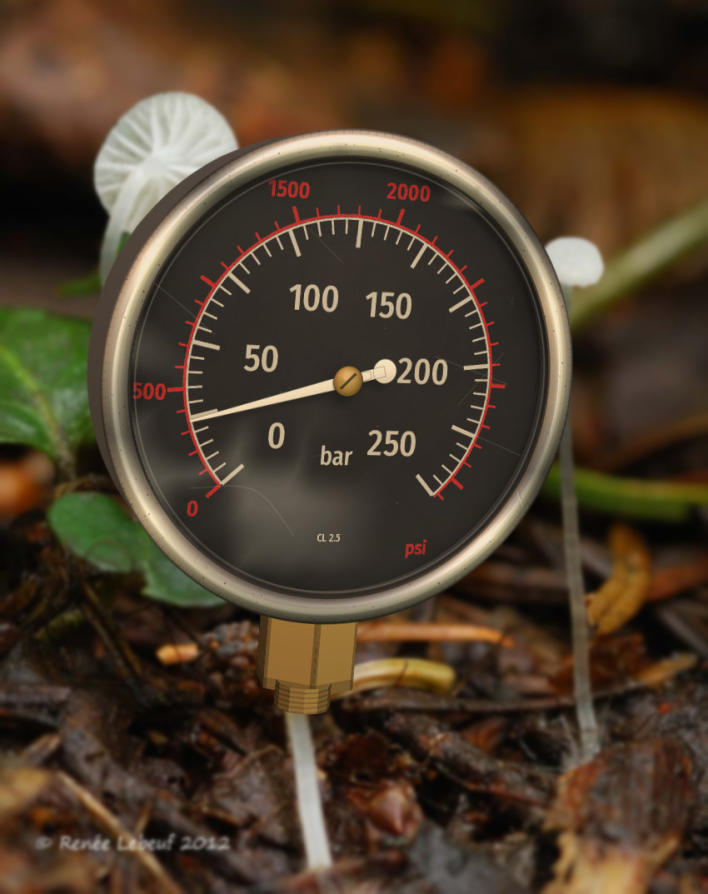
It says 25 bar
